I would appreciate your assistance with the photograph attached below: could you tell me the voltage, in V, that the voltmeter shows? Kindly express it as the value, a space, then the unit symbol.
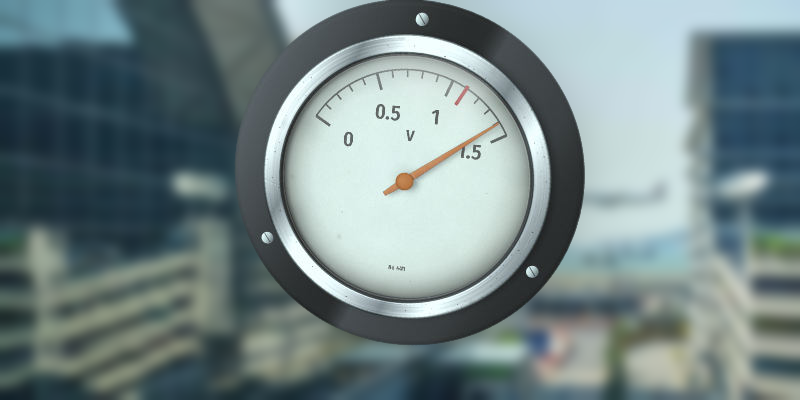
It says 1.4 V
